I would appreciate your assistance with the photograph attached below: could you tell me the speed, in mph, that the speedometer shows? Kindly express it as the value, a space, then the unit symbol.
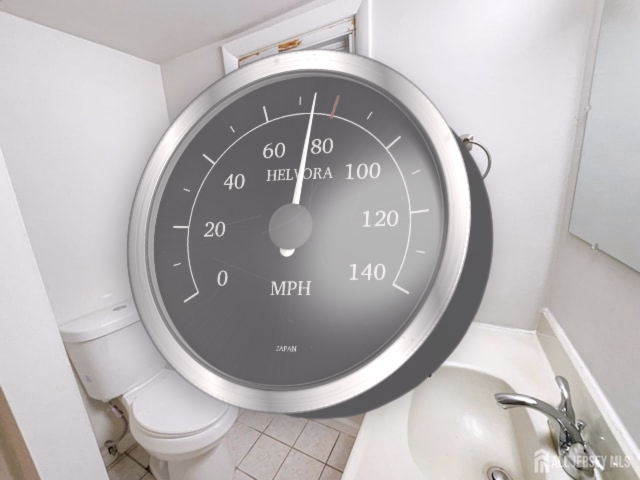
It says 75 mph
